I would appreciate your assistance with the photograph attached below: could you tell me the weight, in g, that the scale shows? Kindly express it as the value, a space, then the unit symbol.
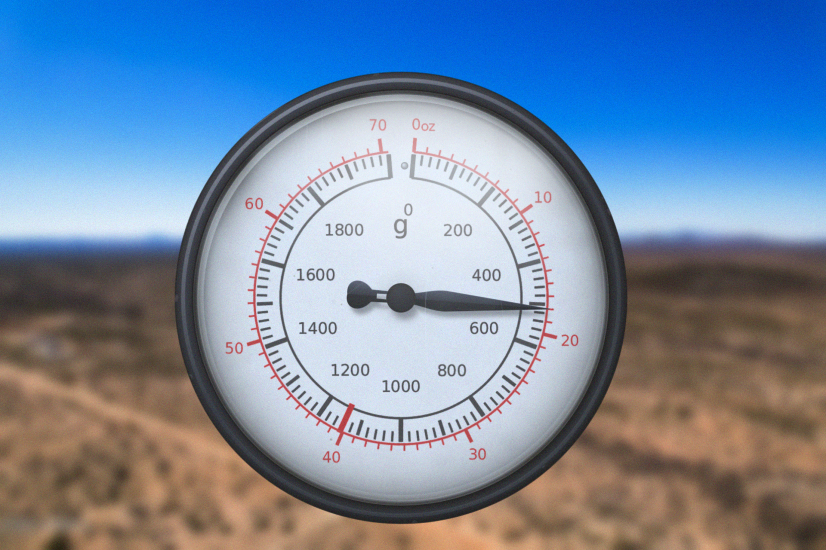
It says 510 g
